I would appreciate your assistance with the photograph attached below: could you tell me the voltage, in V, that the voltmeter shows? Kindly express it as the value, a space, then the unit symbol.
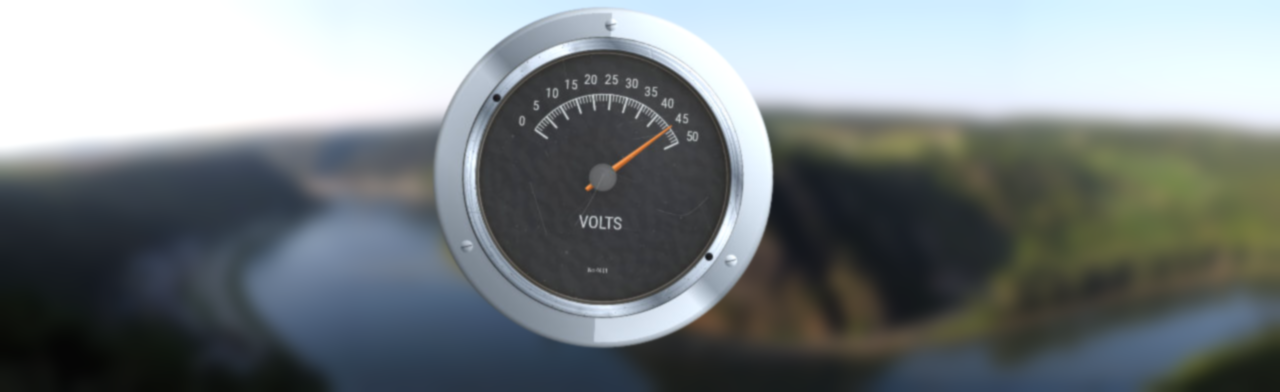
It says 45 V
